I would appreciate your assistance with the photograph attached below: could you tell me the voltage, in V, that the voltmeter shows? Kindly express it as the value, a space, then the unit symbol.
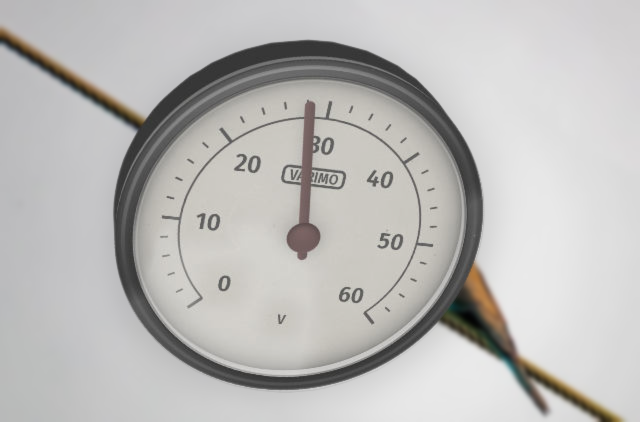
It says 28 V
